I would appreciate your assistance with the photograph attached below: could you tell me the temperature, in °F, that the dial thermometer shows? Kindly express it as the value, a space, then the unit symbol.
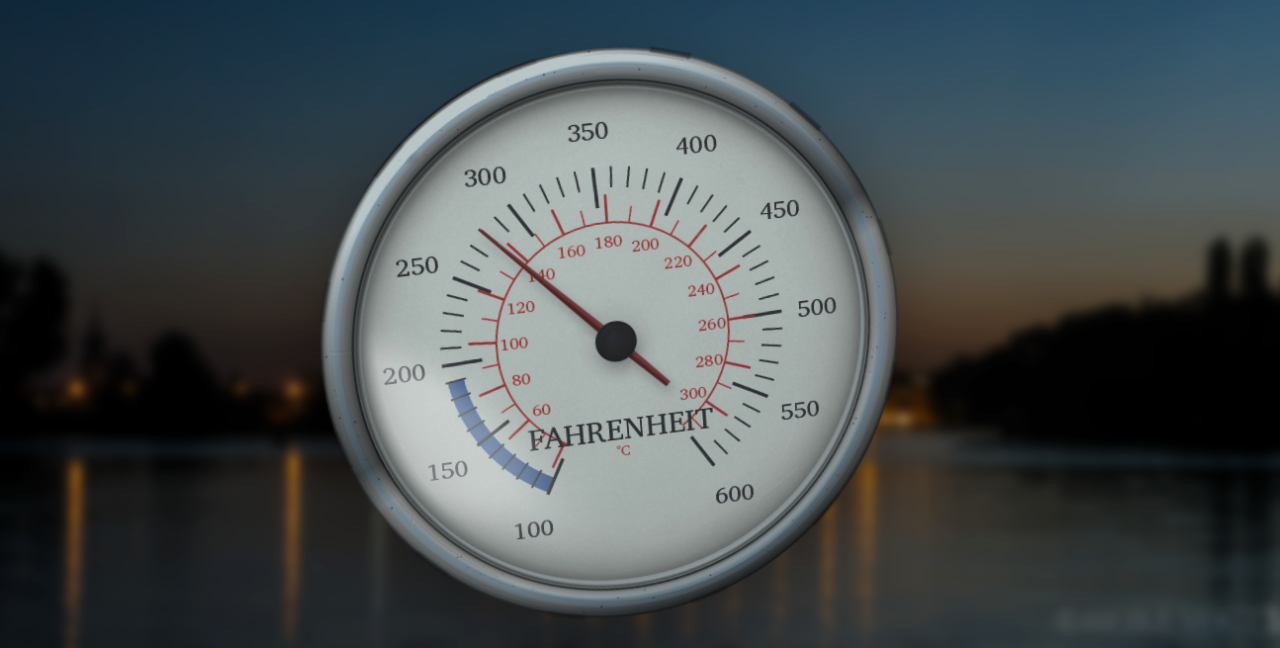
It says 280 °F
